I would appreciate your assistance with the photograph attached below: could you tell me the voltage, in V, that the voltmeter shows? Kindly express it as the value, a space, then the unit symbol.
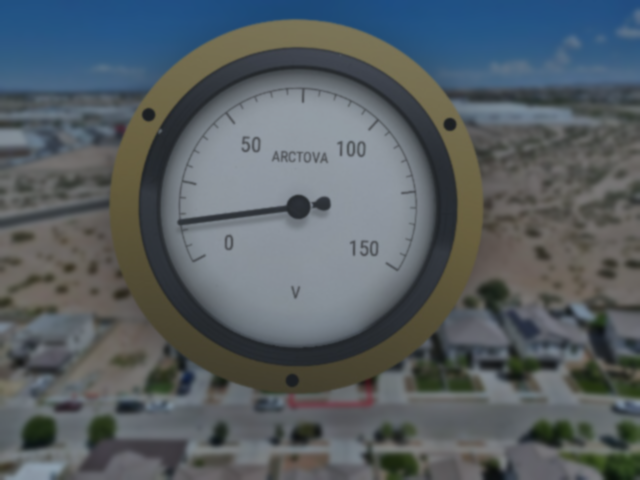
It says 12.5 V
